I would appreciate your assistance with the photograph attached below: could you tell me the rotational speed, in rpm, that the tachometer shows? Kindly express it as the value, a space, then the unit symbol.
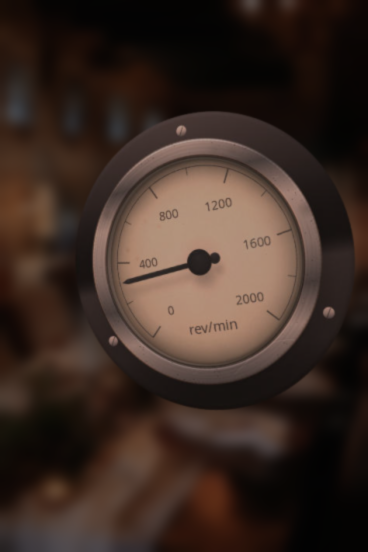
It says 300 rpm
